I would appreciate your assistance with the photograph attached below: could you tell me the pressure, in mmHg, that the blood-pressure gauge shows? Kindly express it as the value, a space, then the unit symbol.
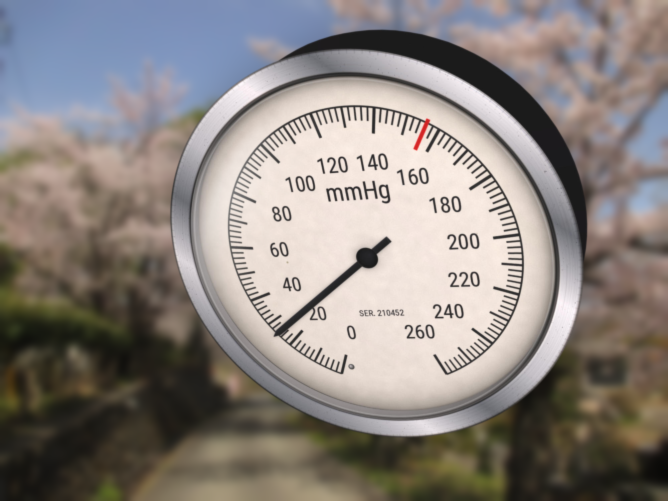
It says 26 mmHg
